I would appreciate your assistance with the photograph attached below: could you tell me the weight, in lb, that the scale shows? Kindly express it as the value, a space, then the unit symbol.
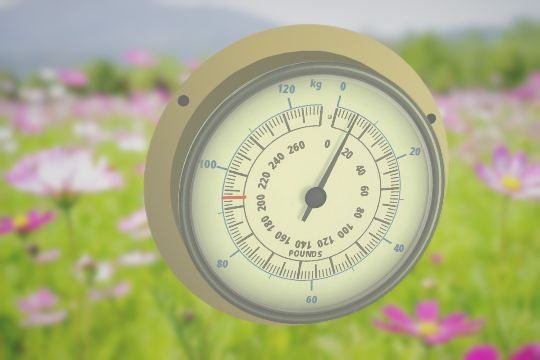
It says 10 lb
